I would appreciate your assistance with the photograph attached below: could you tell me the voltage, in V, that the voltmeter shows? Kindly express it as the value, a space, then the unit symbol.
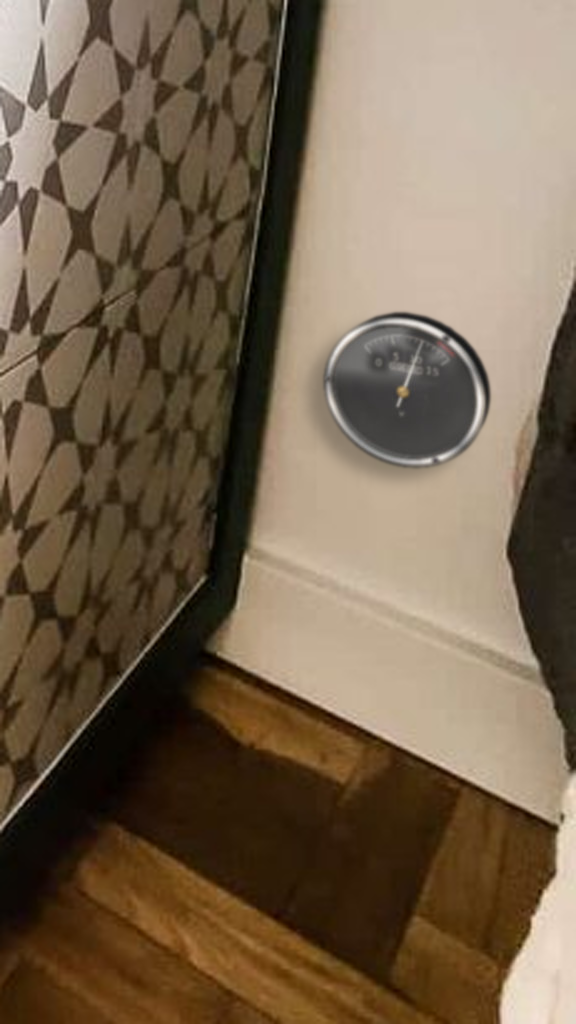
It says 10 V
